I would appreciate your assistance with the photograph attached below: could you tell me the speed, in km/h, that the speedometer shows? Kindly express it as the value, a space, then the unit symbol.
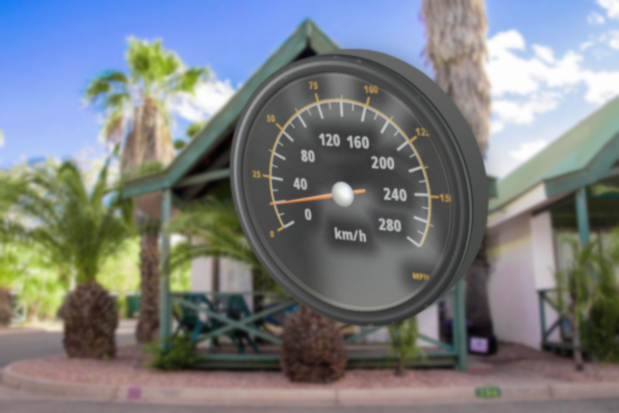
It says 20 km/h
